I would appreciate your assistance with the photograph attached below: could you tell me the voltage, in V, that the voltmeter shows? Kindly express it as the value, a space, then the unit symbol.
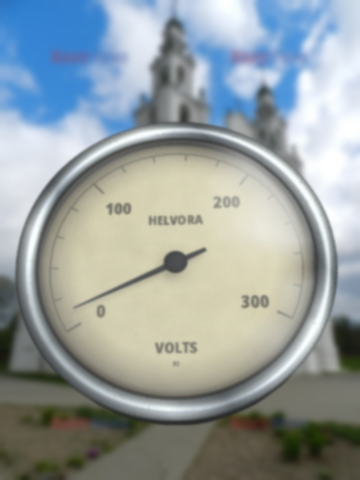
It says 10 V
